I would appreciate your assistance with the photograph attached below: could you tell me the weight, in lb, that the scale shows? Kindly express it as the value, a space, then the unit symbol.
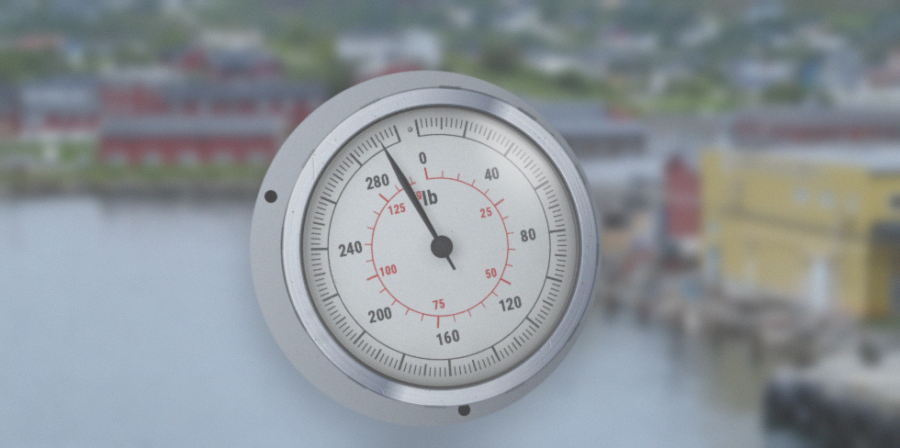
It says 292 lb
